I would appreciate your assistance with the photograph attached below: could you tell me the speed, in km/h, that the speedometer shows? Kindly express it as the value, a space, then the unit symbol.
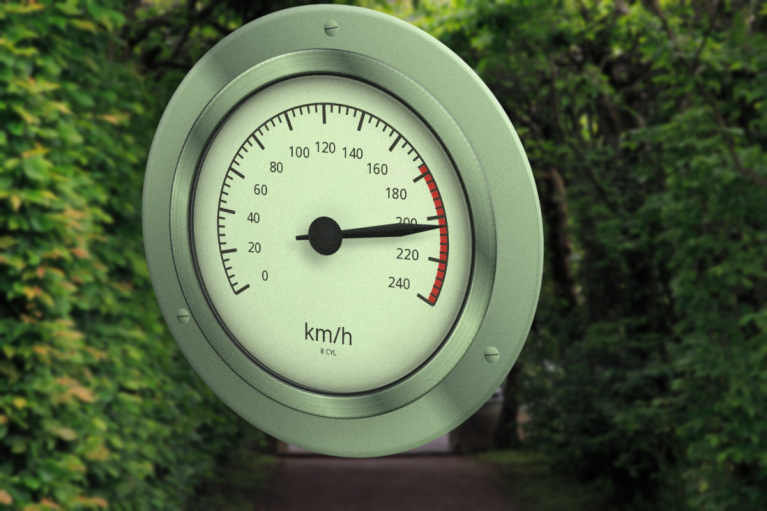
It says 204 km/h
